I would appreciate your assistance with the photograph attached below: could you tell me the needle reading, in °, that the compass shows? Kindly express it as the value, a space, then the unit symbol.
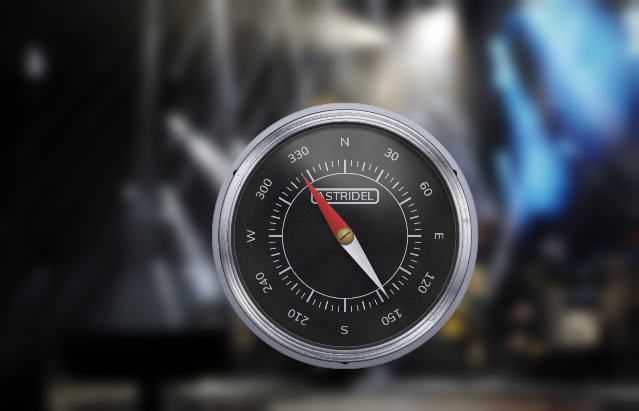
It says 325 °
